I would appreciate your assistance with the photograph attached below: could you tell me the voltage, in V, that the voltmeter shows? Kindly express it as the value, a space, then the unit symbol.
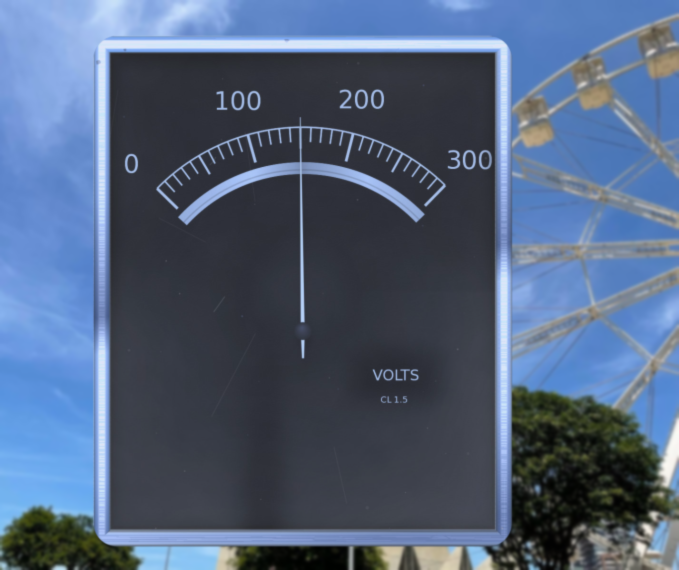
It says 150 V
